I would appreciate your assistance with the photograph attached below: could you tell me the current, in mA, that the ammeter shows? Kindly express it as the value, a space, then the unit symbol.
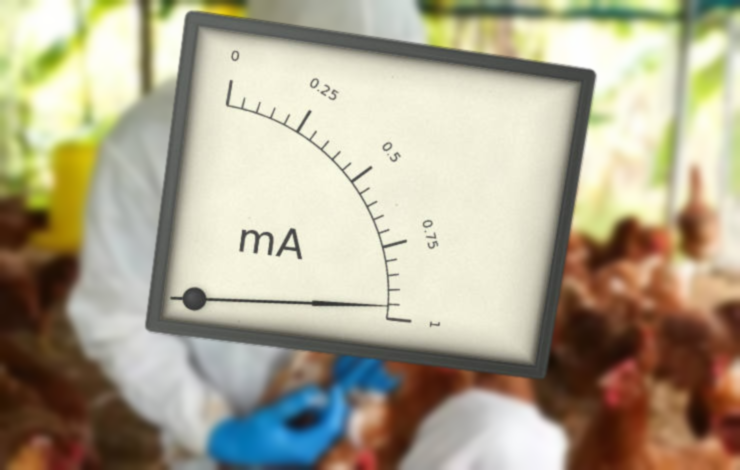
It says 0.95 mA
